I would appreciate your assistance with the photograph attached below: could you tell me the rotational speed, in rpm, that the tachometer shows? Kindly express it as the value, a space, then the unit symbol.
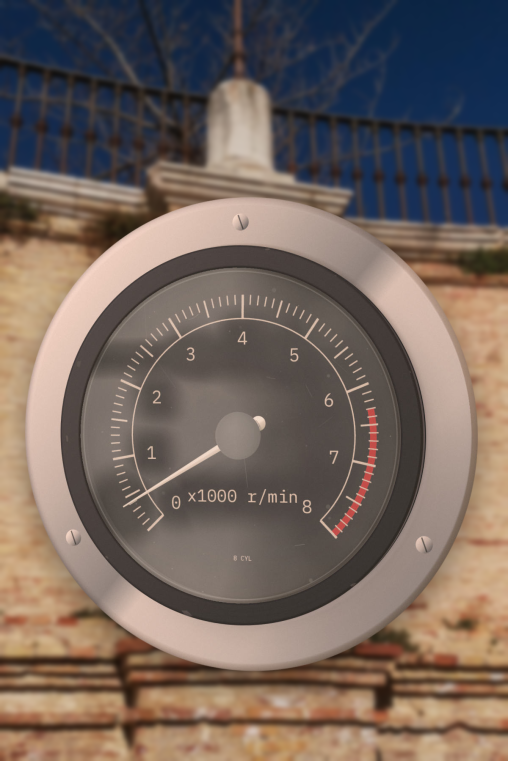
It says 400 rpm
